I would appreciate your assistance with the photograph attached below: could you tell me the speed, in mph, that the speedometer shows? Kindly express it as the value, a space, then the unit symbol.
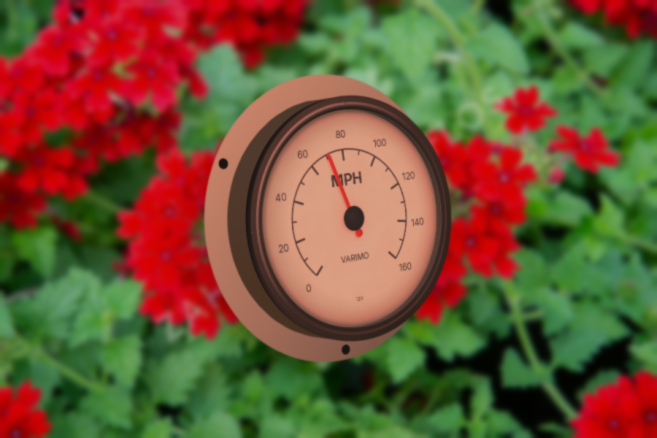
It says 70 mph
